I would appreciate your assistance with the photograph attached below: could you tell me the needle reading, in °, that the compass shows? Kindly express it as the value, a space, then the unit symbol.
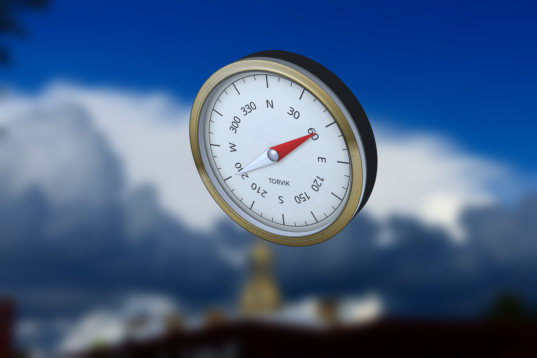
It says 60 °
